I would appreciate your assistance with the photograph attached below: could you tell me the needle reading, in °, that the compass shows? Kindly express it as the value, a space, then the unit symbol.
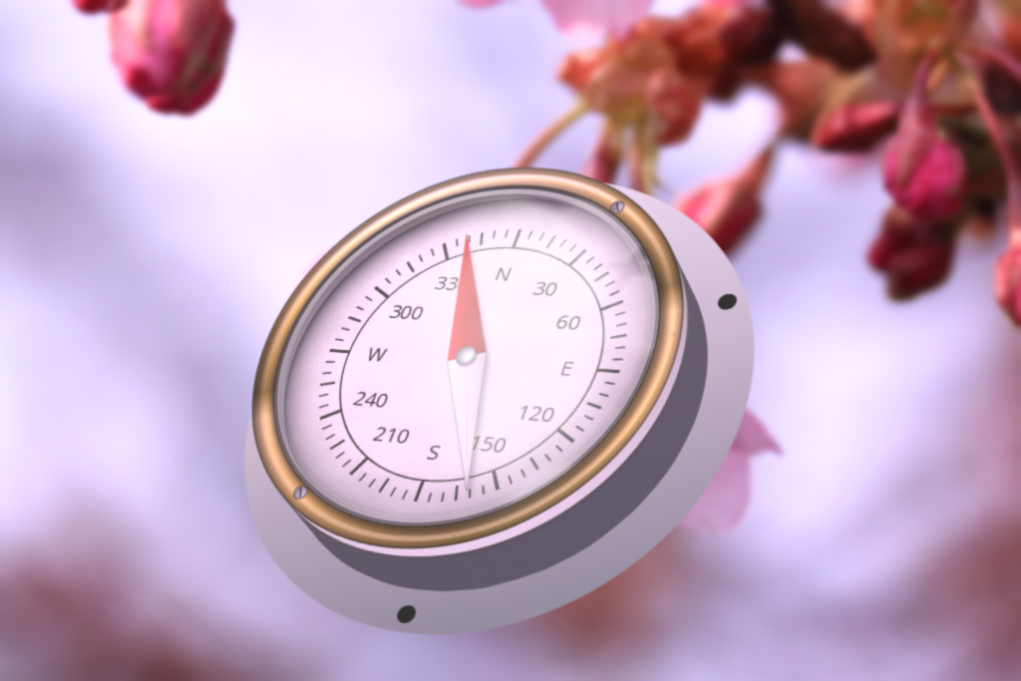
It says 340 °
